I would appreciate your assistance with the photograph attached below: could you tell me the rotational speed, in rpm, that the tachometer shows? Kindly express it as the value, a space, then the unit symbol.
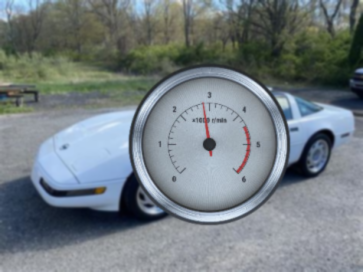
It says 2800 rpm
